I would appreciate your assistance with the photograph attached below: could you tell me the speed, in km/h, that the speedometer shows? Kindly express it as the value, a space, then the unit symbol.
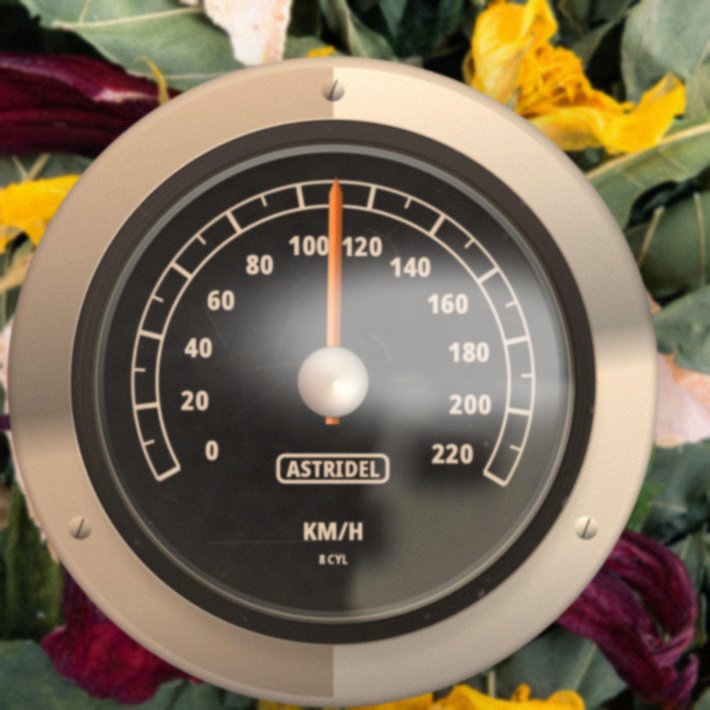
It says 110 km/h
